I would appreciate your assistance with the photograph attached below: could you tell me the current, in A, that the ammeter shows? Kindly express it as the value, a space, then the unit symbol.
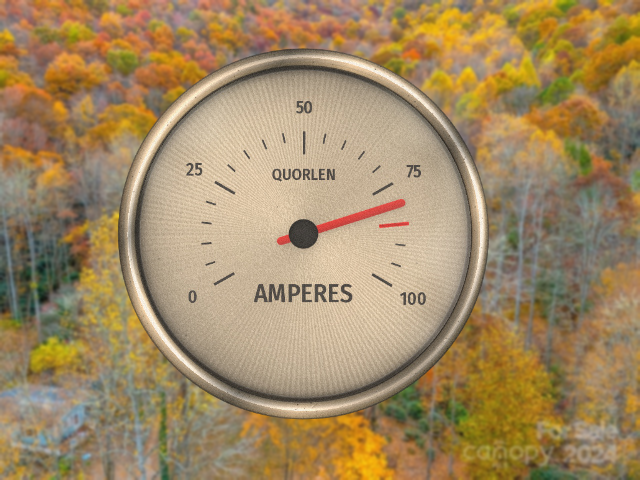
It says 80 A
